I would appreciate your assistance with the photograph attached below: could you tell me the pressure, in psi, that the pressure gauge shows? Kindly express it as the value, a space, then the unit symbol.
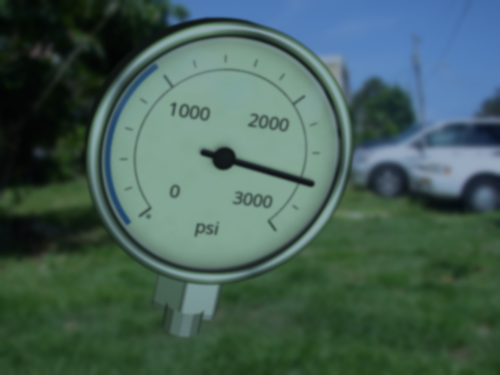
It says 2600 psi
